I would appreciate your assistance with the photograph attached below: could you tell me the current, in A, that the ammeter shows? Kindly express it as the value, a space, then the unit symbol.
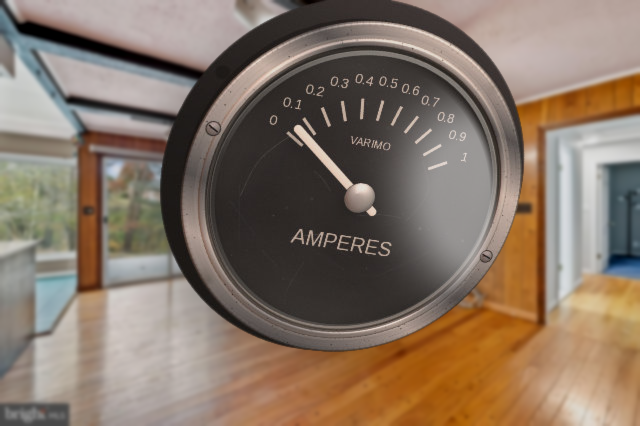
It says 0.05 A
